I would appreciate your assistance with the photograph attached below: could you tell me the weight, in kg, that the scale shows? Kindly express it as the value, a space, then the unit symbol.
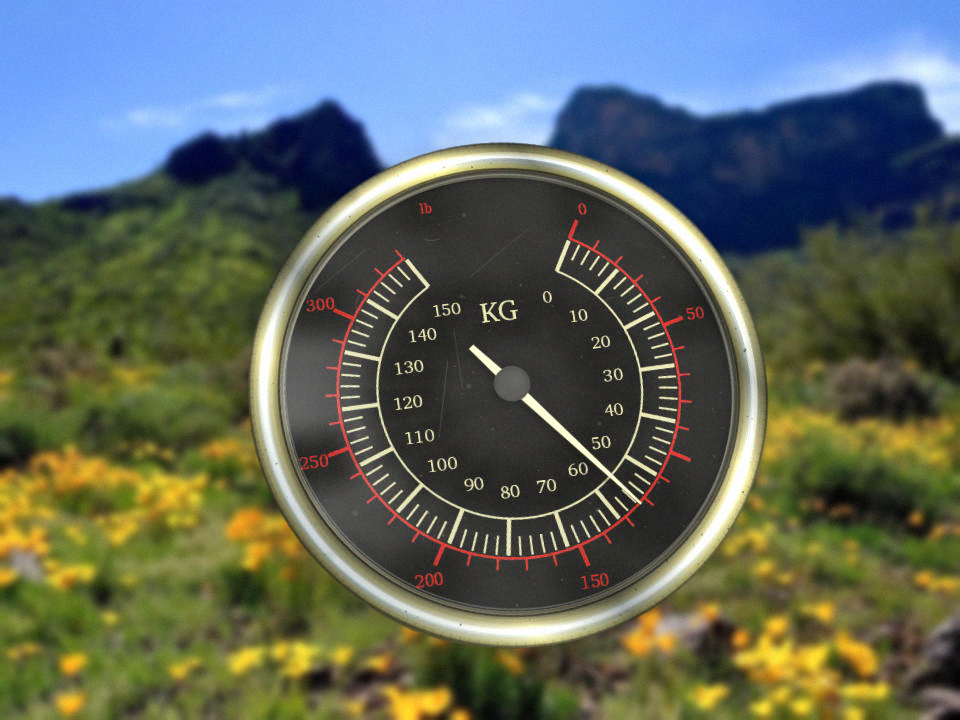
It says 56 kg
